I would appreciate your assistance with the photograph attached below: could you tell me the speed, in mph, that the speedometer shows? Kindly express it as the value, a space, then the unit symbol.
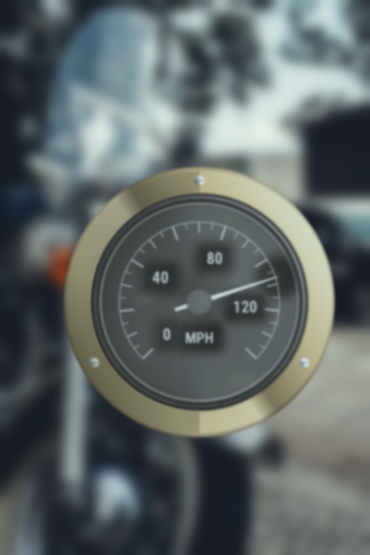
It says 107.5 mph
